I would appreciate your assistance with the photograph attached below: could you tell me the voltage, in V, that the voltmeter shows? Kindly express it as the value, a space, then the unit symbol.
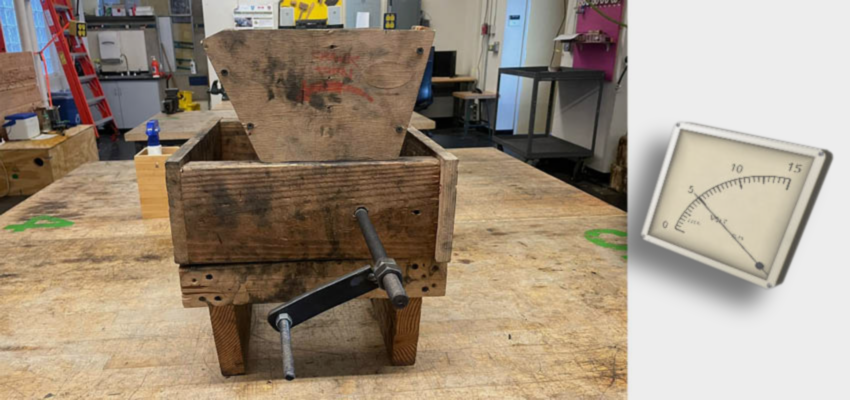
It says 5 V
